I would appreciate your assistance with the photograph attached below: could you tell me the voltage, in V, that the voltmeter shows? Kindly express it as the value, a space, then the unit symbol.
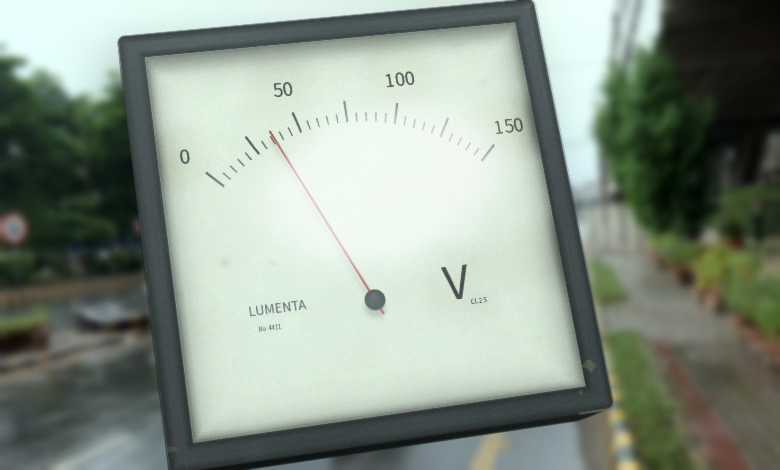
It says 35 V
